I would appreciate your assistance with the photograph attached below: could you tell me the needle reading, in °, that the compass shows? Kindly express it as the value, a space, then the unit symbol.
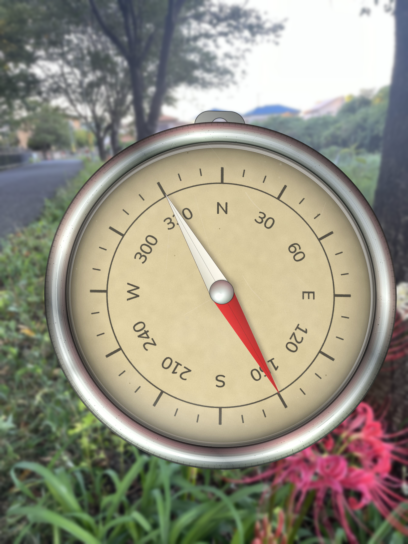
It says 150 °
